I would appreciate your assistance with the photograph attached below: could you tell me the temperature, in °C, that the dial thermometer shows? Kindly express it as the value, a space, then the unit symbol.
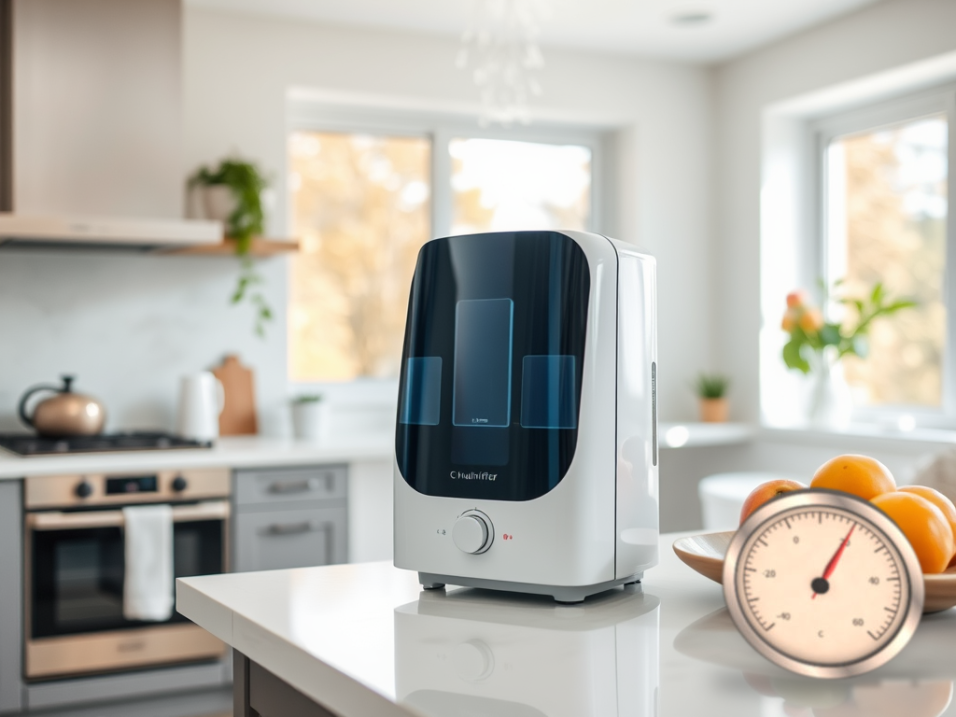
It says 20 °C
